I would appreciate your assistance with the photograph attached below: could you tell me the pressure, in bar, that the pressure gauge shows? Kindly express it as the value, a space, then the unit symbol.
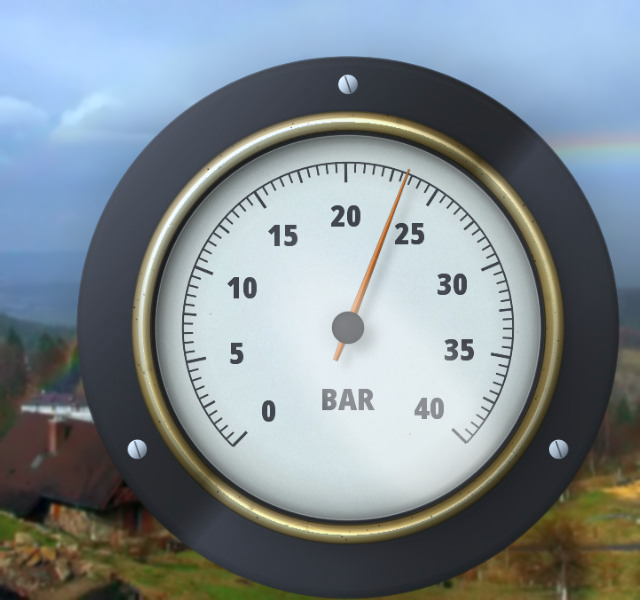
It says 23.25 bar
